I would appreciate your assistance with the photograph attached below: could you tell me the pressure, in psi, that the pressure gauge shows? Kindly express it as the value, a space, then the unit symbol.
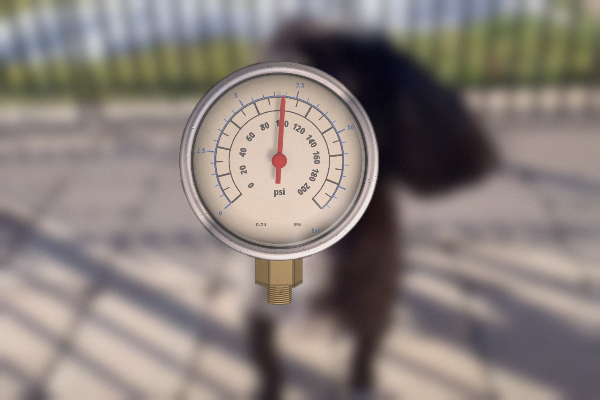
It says 100 psi
